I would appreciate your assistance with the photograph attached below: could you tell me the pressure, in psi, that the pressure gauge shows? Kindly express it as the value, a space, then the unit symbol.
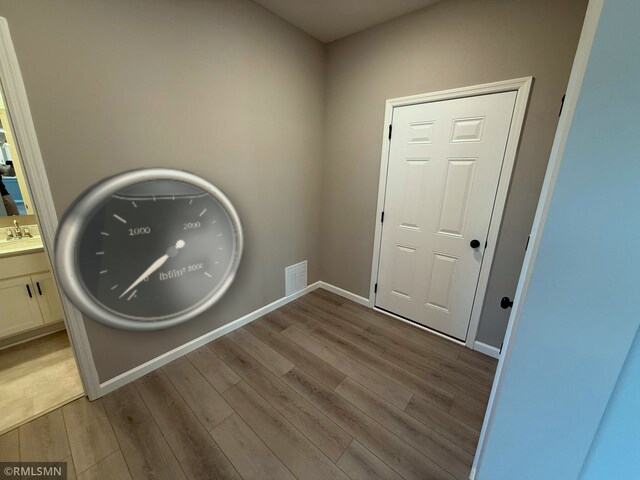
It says 100 psi
